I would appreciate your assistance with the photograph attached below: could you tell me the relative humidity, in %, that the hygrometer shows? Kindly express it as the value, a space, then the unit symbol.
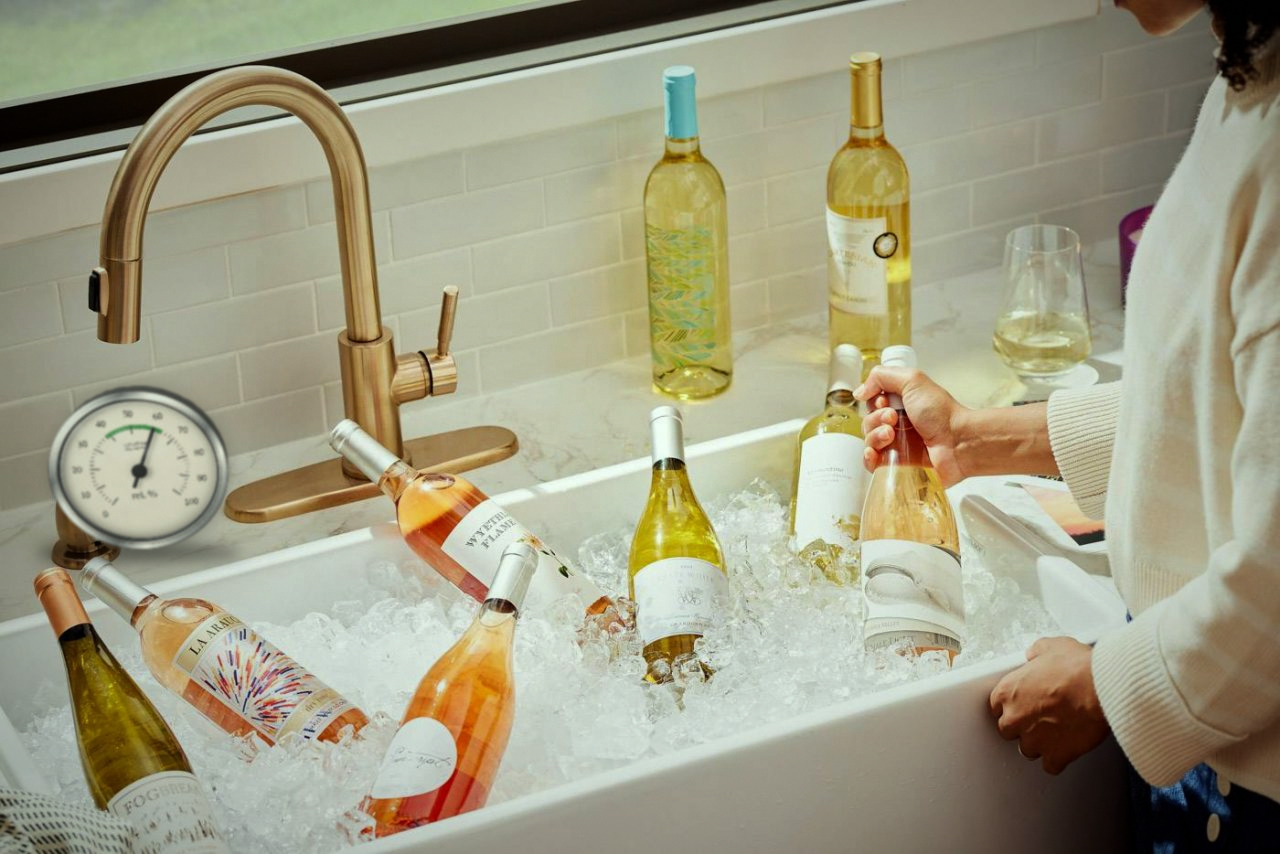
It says 60 %
